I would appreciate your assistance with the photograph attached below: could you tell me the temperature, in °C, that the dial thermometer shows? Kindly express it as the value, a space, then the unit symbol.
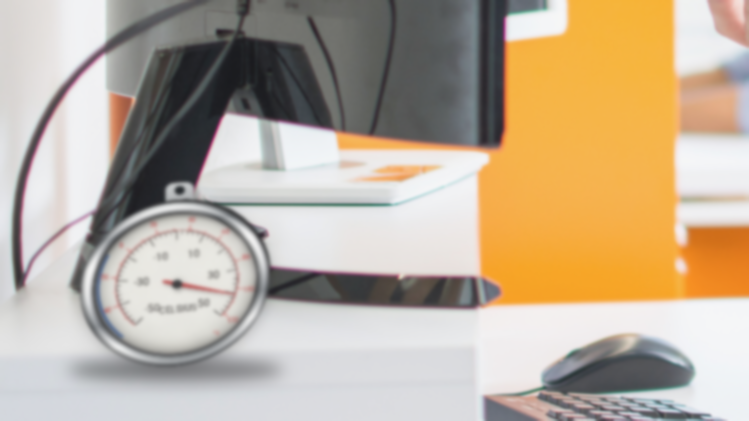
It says 40 °C
